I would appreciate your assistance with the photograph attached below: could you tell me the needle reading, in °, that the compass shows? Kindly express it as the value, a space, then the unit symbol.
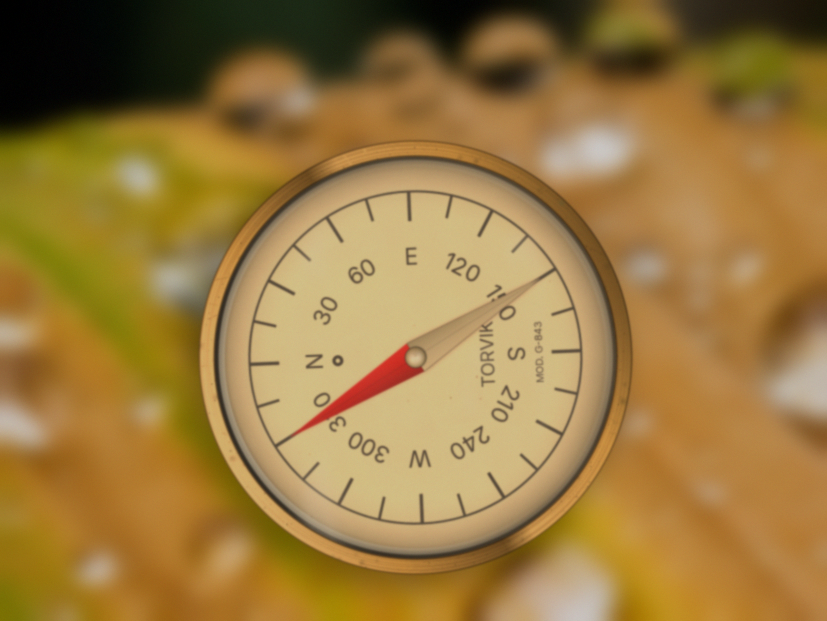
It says 330 °
